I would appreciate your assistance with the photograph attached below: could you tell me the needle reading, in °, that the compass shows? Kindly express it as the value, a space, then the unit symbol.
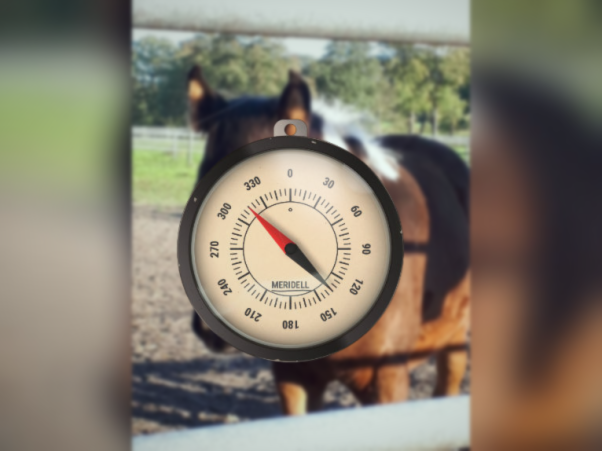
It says 315 °
